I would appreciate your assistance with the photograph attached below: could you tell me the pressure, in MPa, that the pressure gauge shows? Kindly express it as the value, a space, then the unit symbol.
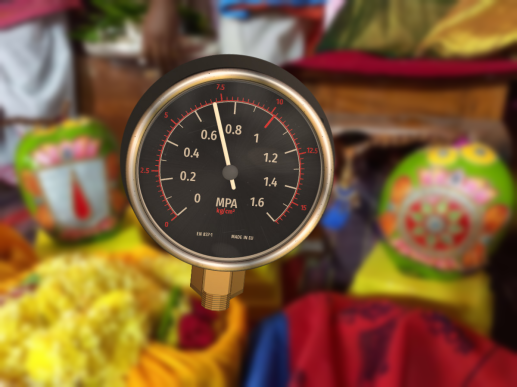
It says 0.7 MPa
